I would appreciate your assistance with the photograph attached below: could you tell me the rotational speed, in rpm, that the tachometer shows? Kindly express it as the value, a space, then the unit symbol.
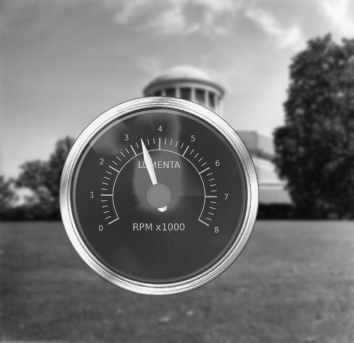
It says 3400 rpm
